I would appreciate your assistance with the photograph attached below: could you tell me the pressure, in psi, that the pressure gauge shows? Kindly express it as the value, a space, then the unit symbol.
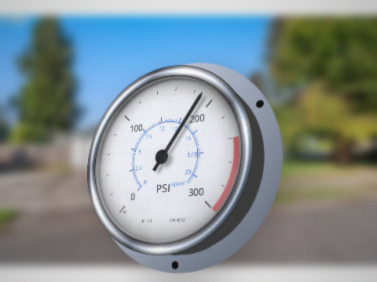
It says 190 psi
